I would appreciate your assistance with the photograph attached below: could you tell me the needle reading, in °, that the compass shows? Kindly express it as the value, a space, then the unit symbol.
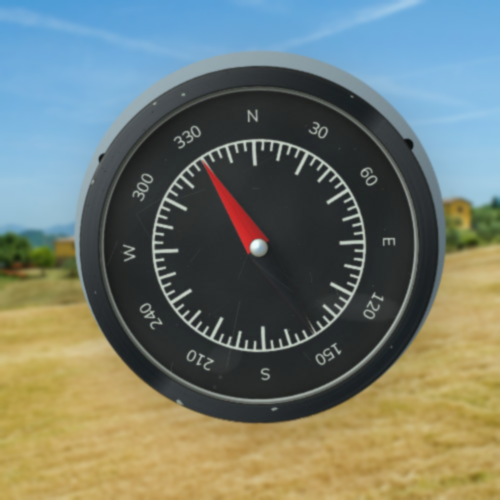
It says 330 °
